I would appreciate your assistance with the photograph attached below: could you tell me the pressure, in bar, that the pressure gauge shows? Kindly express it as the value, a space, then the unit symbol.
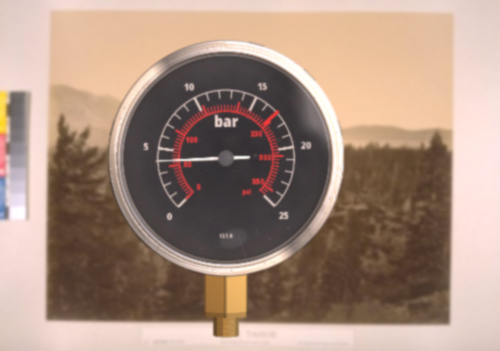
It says 4 bar
